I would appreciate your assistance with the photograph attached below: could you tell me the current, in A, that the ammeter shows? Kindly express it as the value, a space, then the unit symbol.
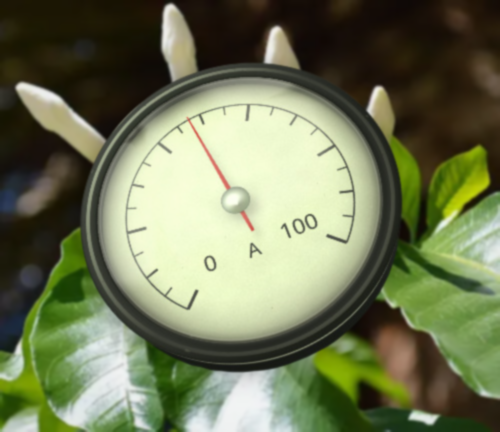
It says 47.5 A
